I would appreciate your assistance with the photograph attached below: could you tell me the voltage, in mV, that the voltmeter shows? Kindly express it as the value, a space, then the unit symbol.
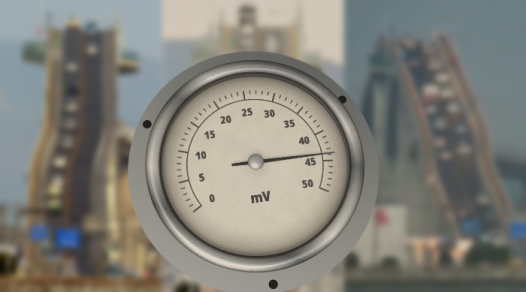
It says 44 mV
